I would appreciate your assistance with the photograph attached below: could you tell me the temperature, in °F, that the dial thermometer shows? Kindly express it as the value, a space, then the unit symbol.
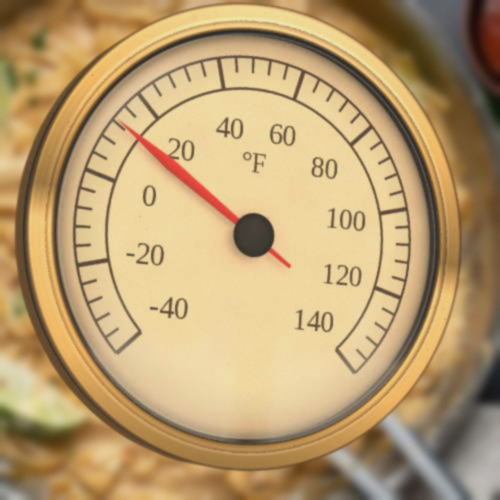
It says 12 °F
